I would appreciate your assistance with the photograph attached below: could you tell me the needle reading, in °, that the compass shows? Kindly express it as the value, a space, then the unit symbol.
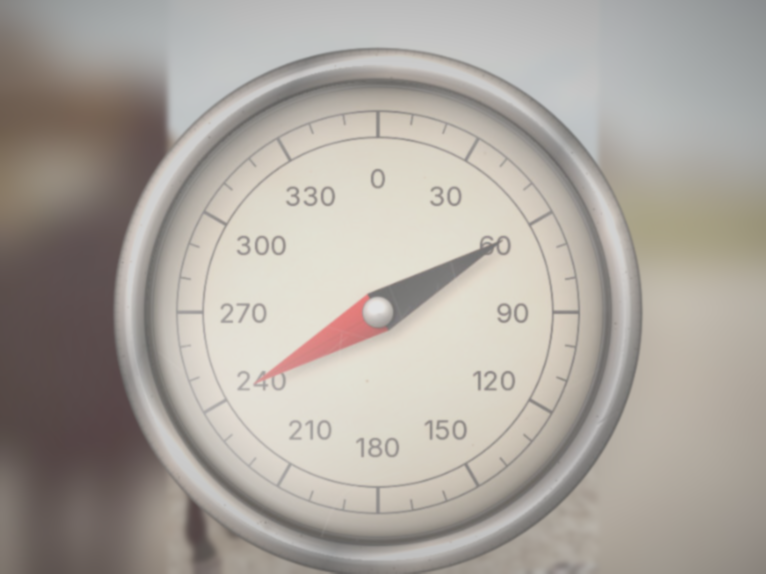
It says 240 °
